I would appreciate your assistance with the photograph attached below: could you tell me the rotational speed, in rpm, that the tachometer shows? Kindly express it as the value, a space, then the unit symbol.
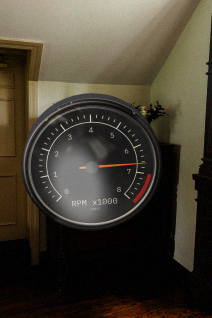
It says 6600 rpm
